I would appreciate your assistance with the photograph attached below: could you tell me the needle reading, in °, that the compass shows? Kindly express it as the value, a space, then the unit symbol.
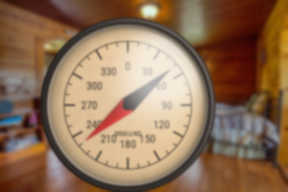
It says 230 °
